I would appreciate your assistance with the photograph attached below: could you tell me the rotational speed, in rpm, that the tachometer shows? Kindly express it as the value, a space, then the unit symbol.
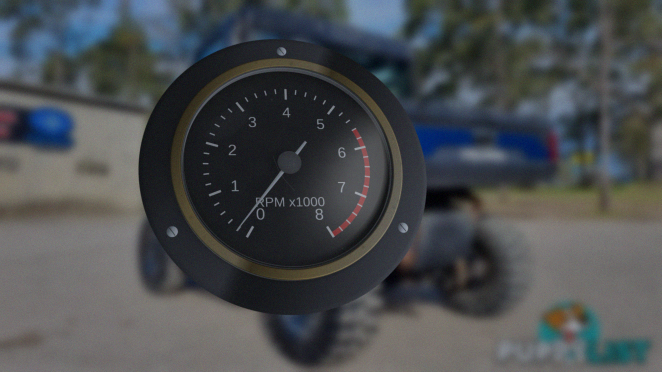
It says 200 rpm
